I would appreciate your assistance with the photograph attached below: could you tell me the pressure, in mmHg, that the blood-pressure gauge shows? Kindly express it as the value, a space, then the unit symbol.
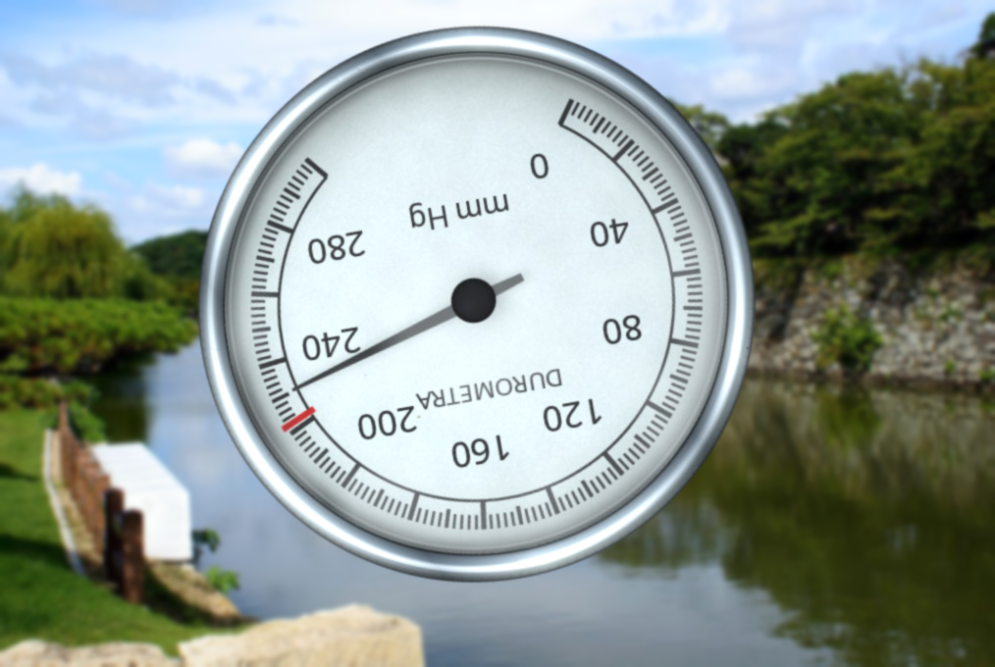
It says 230 mmHg
